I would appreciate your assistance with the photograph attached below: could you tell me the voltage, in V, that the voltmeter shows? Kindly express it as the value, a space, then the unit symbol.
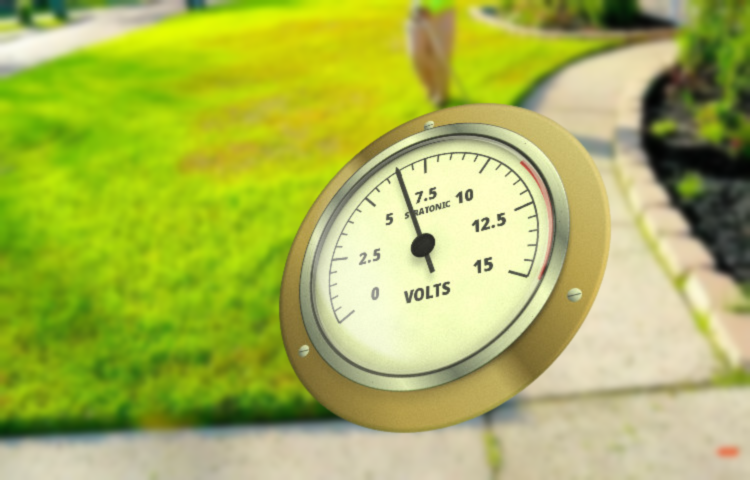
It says 6.5 V
